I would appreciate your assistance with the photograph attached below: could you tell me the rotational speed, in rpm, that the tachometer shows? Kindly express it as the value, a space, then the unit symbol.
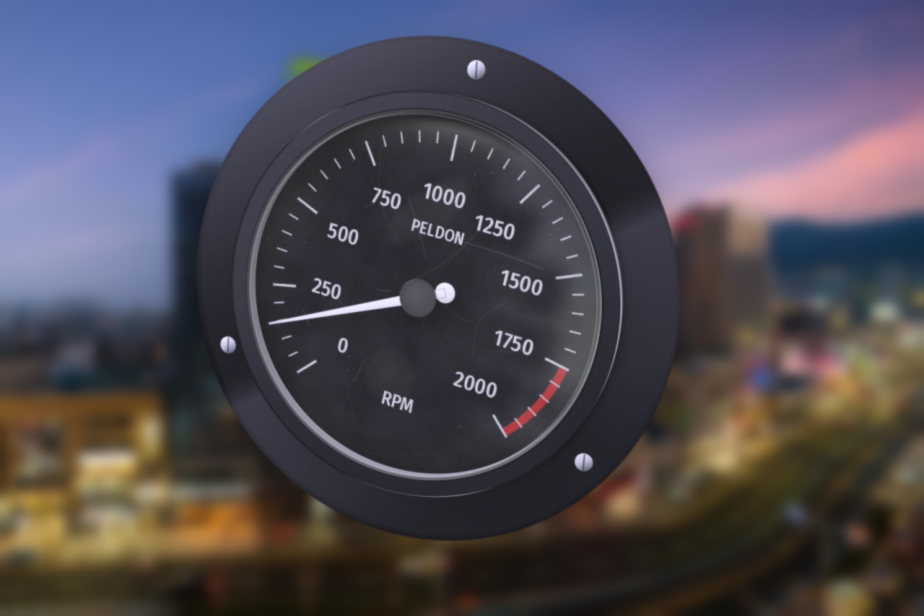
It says 150 rpm
